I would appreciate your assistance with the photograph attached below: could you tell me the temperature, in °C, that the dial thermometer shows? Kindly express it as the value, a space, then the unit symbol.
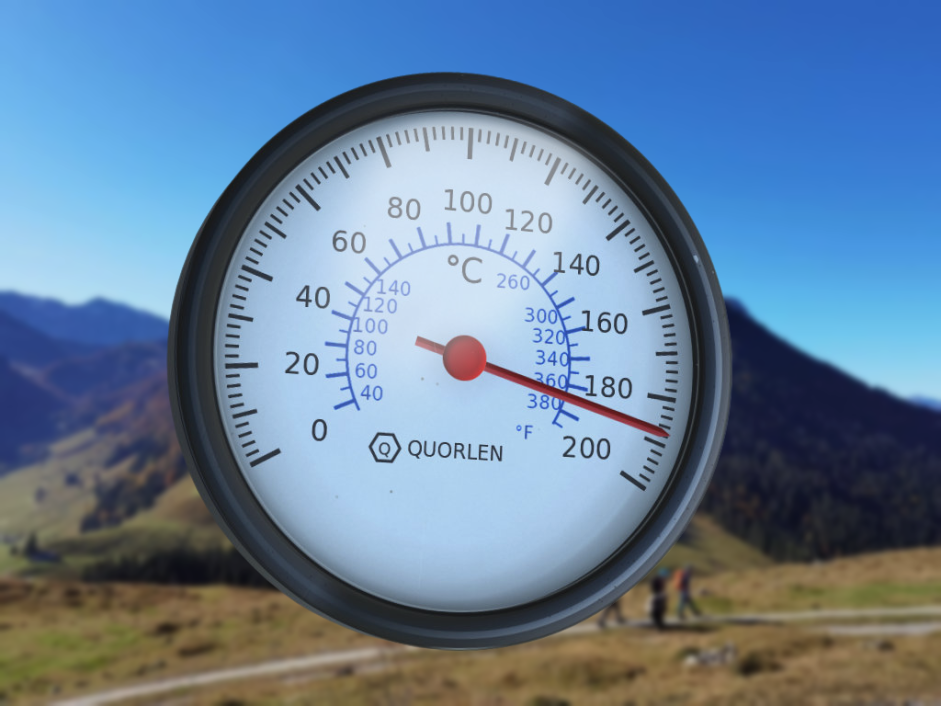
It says 188 °C
